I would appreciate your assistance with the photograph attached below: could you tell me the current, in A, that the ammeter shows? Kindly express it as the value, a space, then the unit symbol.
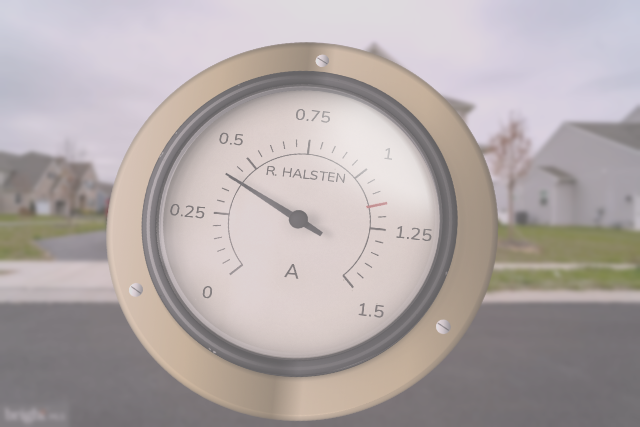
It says 0.4 A
